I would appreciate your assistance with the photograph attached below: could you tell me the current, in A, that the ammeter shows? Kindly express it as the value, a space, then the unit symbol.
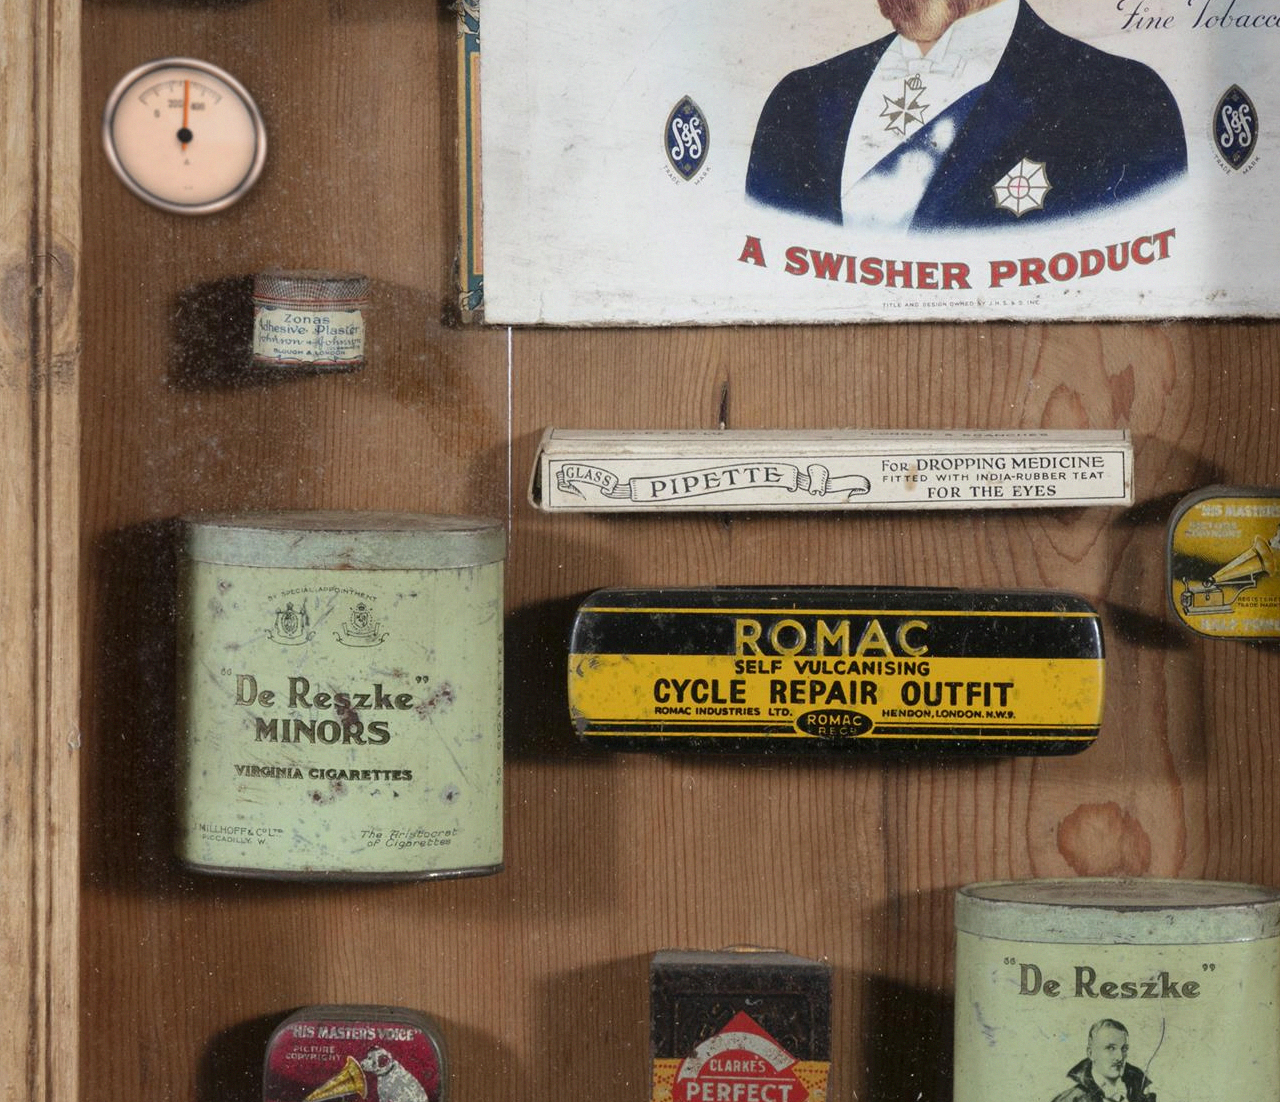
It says 300 A
